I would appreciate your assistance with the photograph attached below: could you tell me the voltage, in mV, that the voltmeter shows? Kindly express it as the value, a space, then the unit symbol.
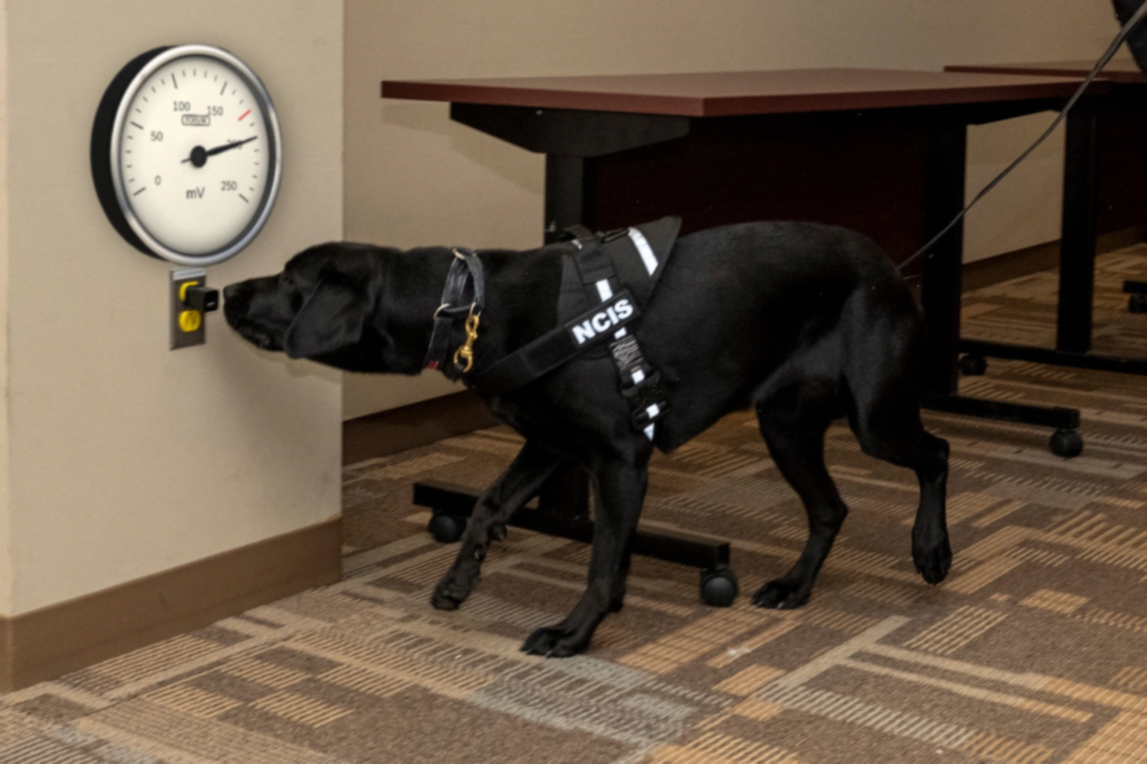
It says 200 mV
